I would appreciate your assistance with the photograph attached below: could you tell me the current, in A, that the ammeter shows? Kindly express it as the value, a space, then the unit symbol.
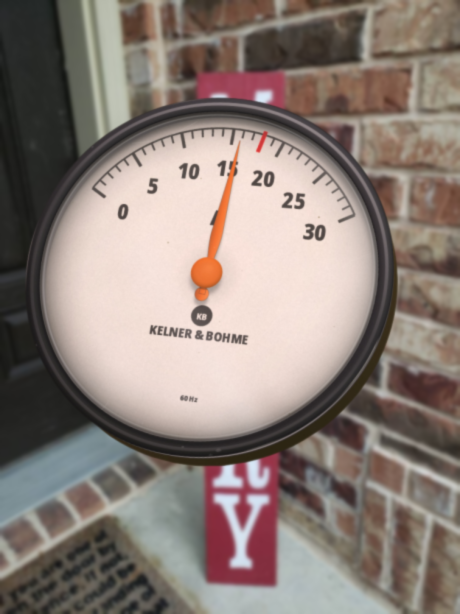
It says 16 A
